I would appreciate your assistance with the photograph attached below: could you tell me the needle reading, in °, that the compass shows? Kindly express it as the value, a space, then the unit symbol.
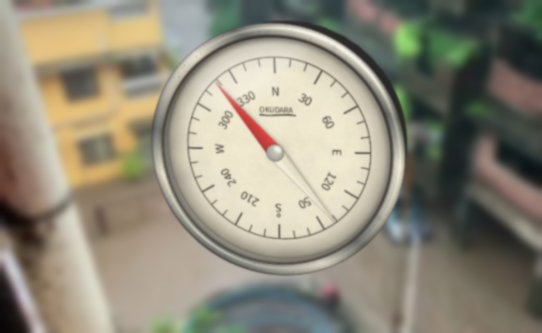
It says 320 °
